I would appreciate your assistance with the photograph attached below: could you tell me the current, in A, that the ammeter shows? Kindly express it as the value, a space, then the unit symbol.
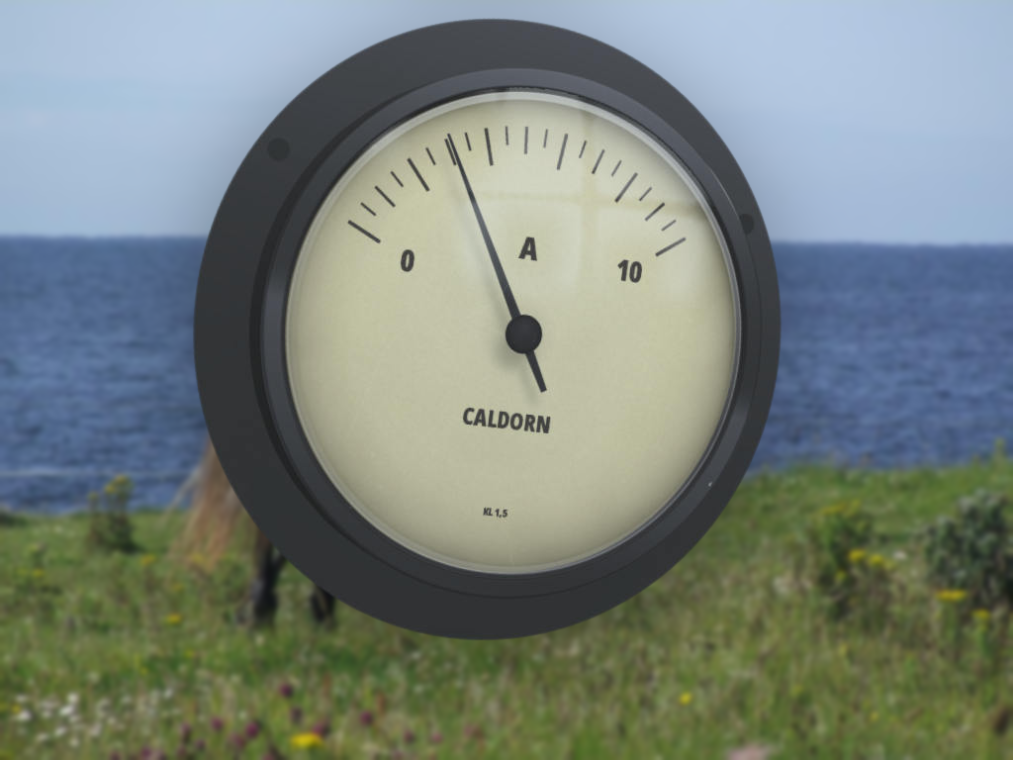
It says 3 A
